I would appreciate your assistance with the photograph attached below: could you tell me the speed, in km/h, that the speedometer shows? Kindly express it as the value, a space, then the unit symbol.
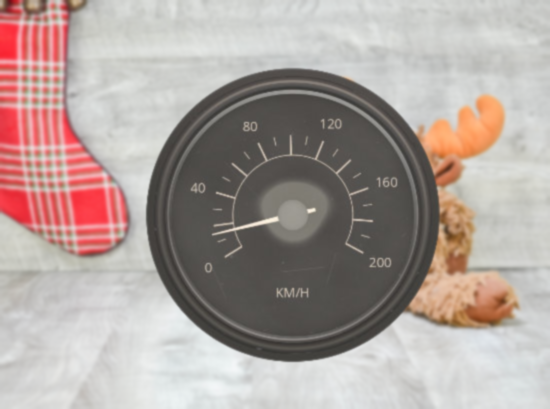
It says 15 km/h
